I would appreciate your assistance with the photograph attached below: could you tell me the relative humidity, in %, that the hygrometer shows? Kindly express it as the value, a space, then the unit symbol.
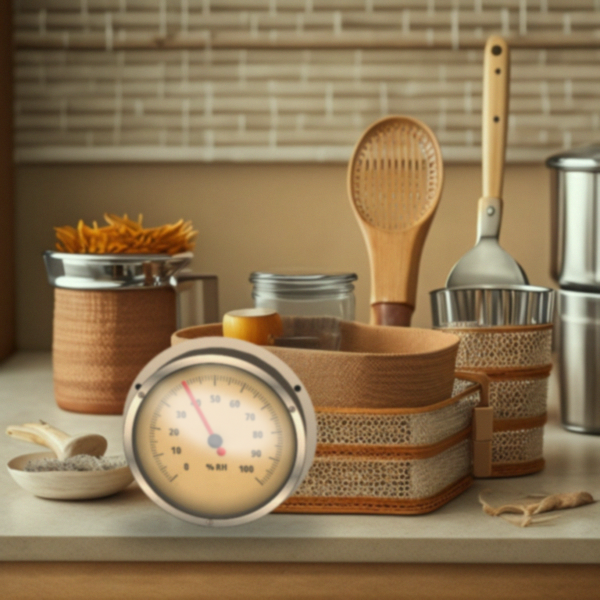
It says 40 %
